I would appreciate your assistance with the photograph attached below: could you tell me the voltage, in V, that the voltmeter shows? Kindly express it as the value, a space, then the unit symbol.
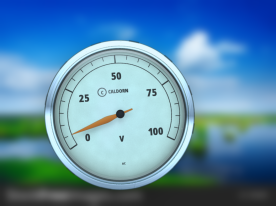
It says 5 V
